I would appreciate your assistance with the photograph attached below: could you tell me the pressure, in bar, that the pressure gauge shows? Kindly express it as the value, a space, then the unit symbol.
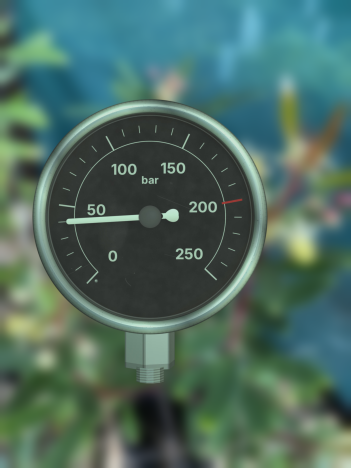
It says 40 bar
